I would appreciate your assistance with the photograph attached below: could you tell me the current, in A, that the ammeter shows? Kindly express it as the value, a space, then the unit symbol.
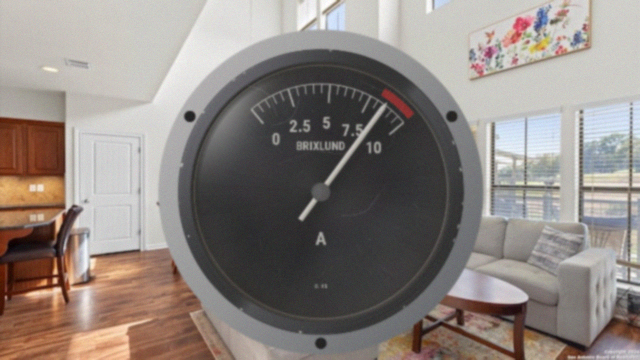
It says 8.5 A
